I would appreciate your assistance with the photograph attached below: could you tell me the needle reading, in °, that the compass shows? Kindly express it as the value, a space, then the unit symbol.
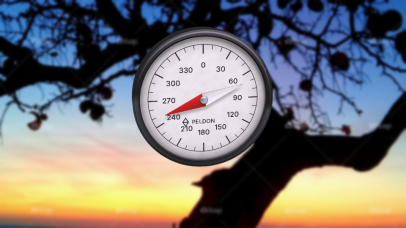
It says 250 °
